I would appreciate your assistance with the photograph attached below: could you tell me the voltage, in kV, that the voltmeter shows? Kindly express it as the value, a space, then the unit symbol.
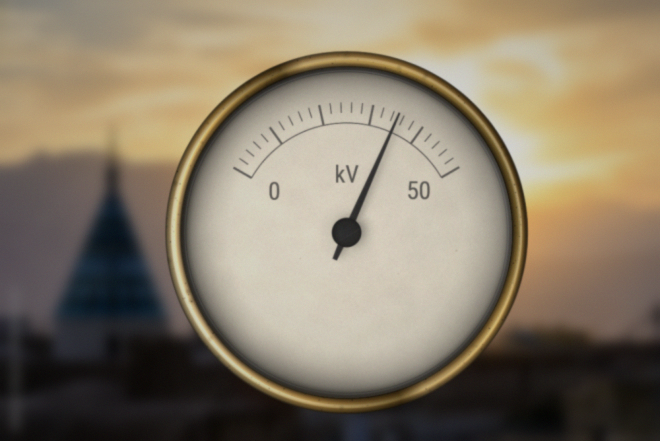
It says 35 kV
